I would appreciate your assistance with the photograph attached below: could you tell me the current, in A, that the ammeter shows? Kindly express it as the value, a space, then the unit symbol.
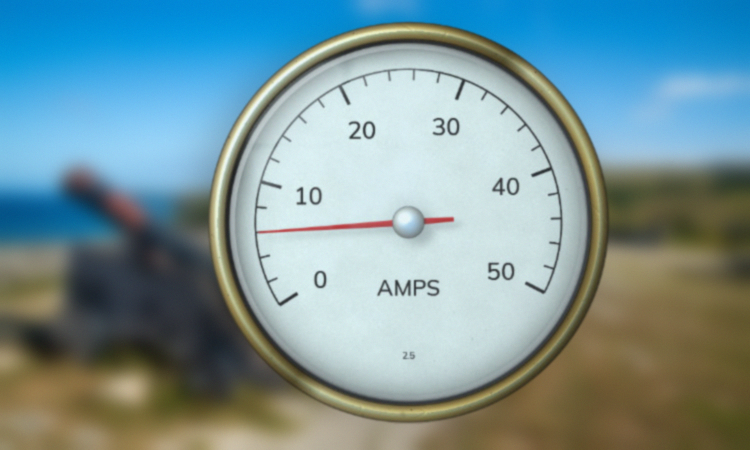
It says 6 A
